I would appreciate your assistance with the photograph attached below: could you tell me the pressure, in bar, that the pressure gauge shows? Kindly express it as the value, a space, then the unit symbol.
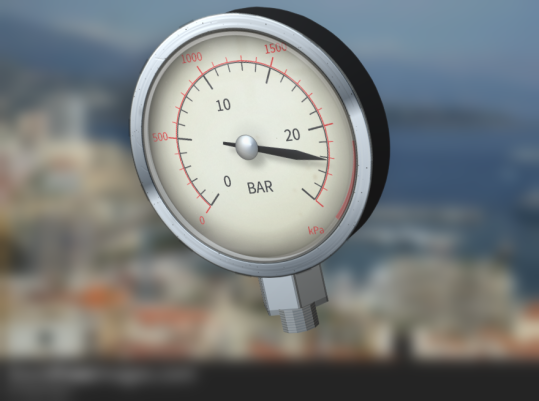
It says 22 bar
